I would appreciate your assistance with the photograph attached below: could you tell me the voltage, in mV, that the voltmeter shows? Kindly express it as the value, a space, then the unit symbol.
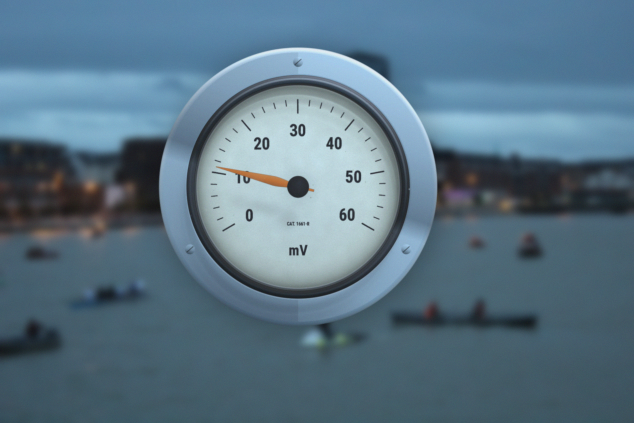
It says 11 mV
